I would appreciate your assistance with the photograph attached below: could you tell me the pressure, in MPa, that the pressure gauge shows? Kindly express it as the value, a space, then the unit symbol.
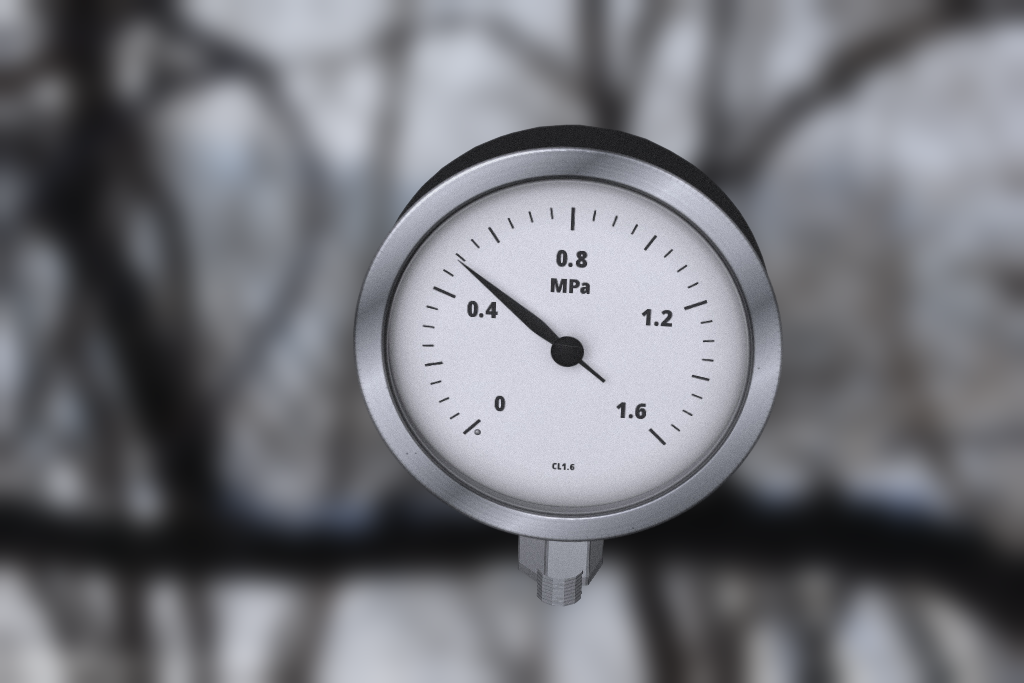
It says 0.5 MPa
